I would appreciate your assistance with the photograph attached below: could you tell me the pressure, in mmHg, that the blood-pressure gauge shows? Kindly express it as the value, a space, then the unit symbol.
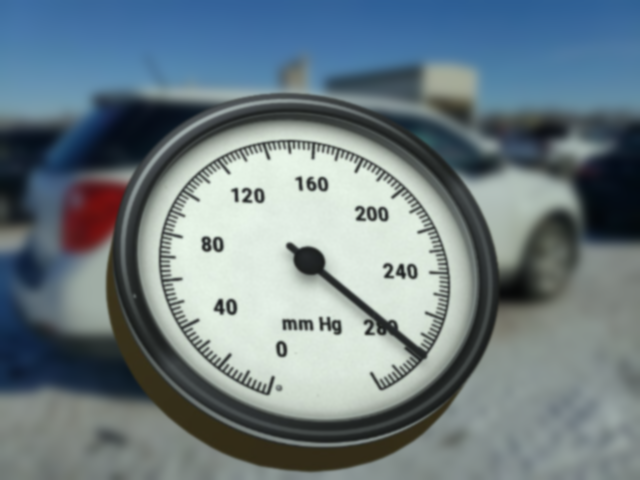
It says 280 mmHg
